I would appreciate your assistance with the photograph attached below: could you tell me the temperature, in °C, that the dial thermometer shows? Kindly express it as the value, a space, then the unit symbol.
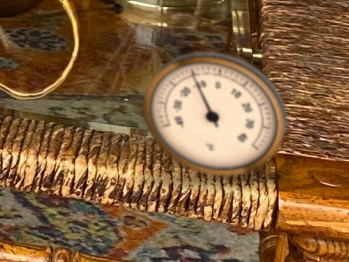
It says -10 °C
